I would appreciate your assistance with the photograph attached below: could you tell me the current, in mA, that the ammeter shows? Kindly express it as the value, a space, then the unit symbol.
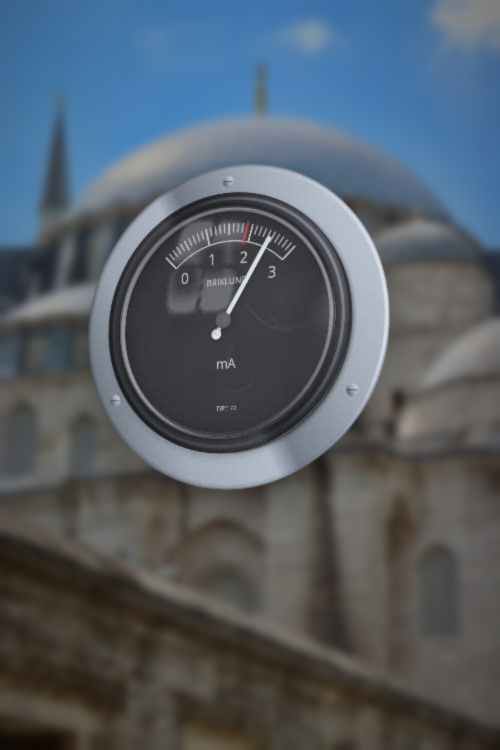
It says 2.5 mA
